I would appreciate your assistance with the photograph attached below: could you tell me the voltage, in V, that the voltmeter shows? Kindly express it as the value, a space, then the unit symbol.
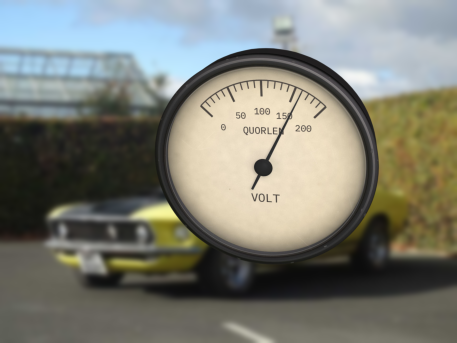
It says 160 V
